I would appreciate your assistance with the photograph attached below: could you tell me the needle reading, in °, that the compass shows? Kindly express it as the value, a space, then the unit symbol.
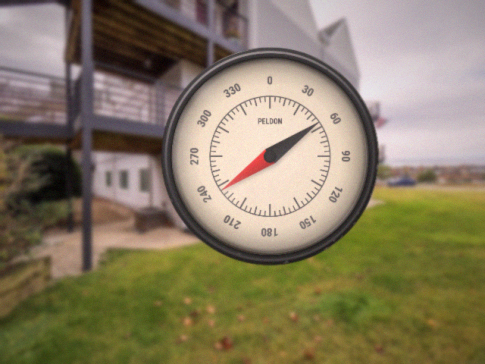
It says 235 °
